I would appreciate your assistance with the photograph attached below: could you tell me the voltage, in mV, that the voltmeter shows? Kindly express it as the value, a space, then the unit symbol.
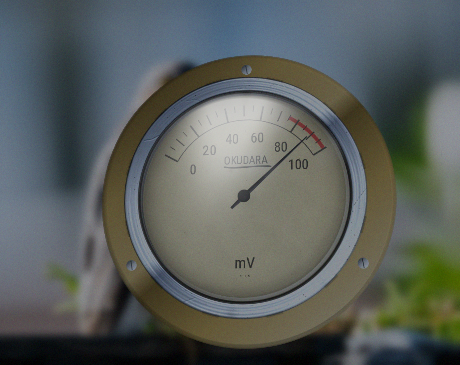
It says 90 mV
